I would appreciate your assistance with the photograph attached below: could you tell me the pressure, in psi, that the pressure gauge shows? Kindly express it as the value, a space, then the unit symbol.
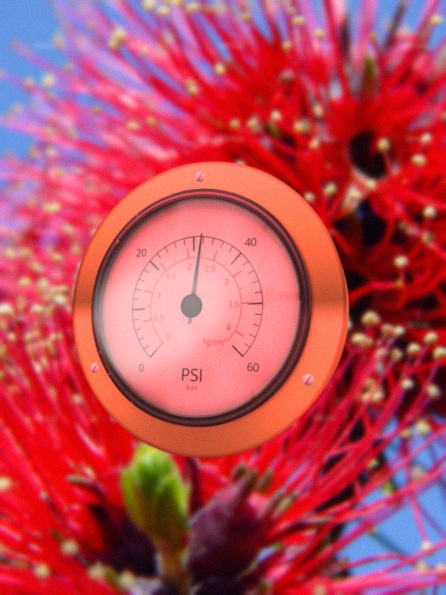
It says 32 psi
